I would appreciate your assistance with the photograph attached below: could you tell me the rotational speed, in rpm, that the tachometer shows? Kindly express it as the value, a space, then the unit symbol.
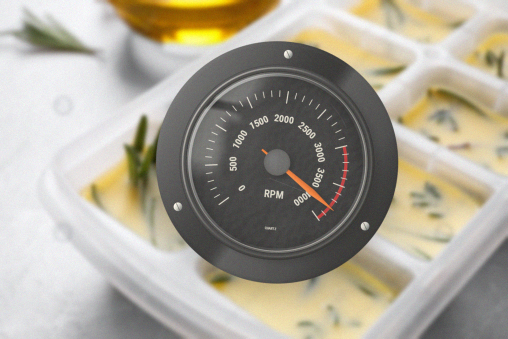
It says 3800 rpm
